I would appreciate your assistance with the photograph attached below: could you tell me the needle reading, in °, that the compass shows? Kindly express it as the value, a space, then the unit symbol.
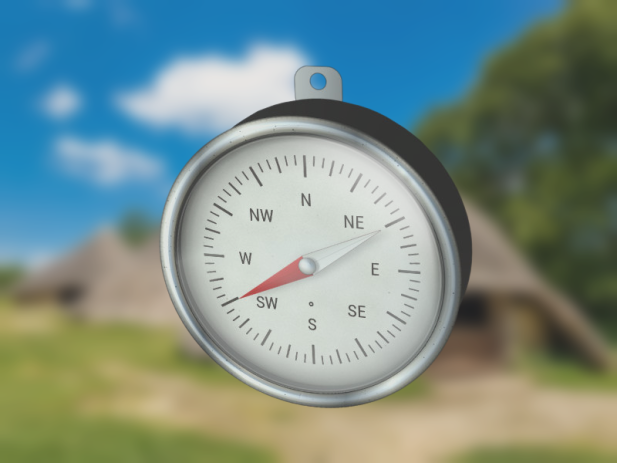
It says 240 °
